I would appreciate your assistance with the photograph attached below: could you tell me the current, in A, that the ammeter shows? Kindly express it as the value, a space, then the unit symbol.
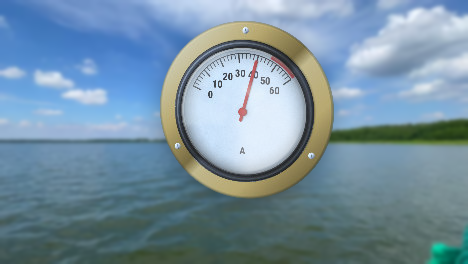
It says 40 A
